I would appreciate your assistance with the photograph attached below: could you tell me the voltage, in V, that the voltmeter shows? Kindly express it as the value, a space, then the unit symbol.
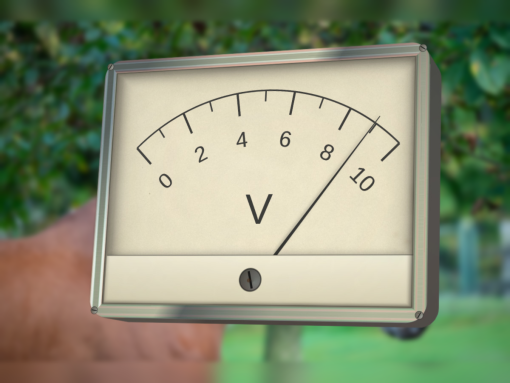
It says 9 V
